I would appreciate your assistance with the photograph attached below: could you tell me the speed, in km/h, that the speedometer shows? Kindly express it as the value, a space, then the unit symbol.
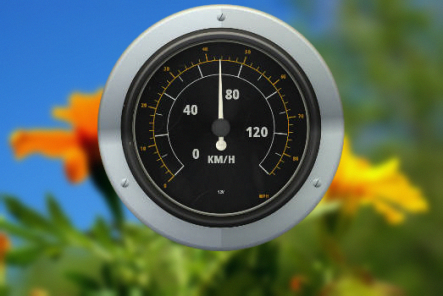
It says 70 km/h
